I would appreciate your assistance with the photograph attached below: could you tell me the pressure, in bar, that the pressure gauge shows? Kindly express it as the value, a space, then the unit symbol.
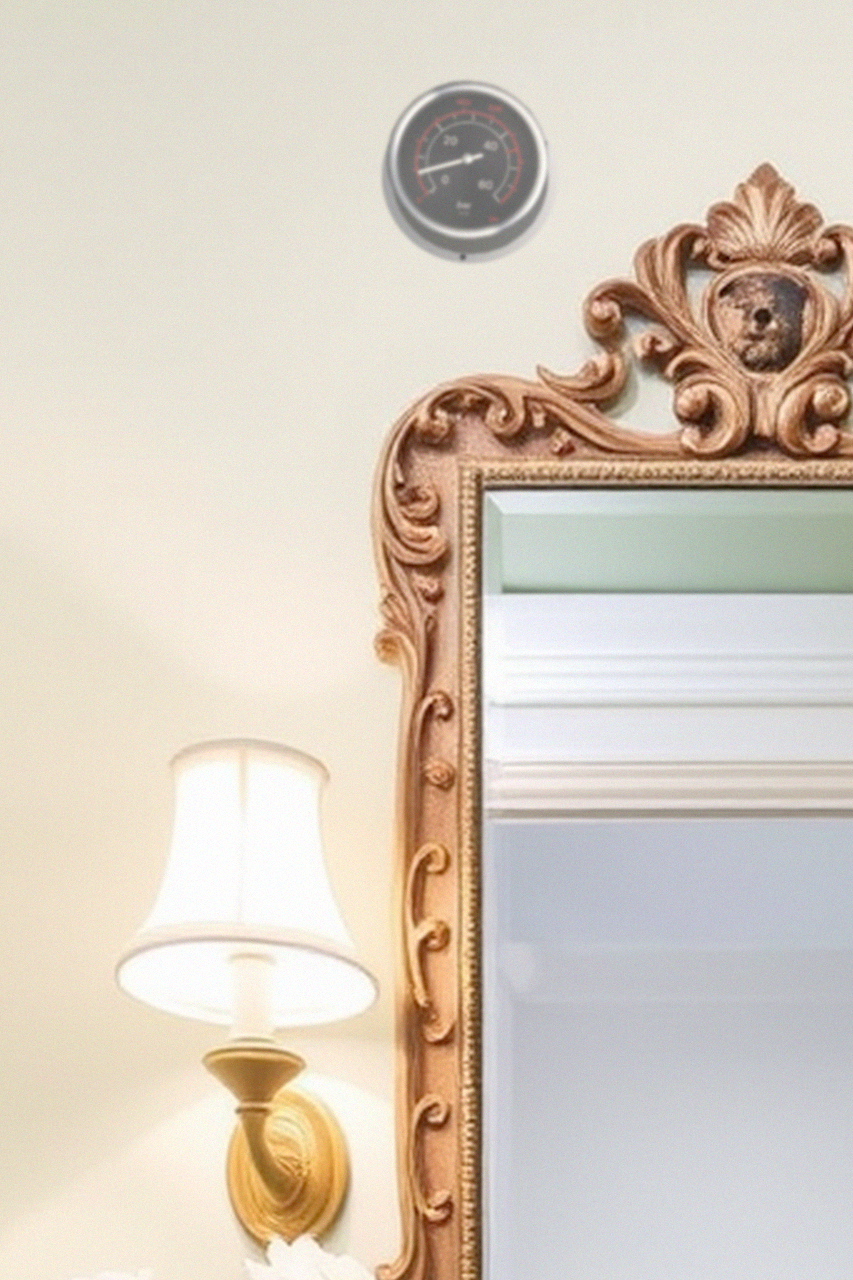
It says 5 bar
